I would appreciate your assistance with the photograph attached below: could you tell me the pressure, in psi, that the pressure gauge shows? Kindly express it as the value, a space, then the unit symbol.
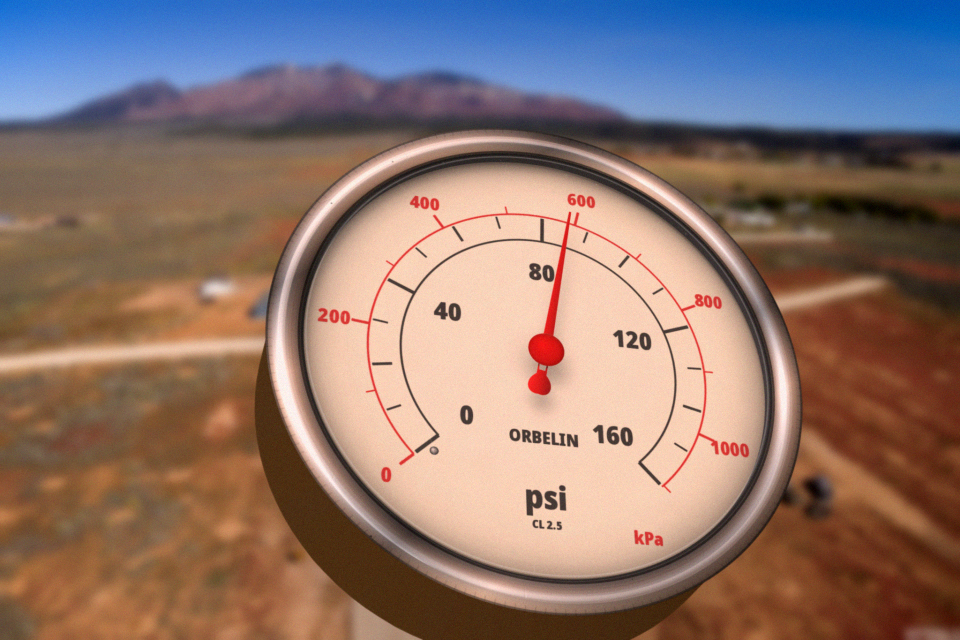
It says 85 psi
